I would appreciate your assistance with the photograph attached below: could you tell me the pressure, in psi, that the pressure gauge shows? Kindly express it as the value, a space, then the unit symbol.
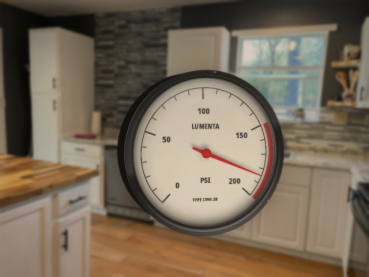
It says 185 psi
